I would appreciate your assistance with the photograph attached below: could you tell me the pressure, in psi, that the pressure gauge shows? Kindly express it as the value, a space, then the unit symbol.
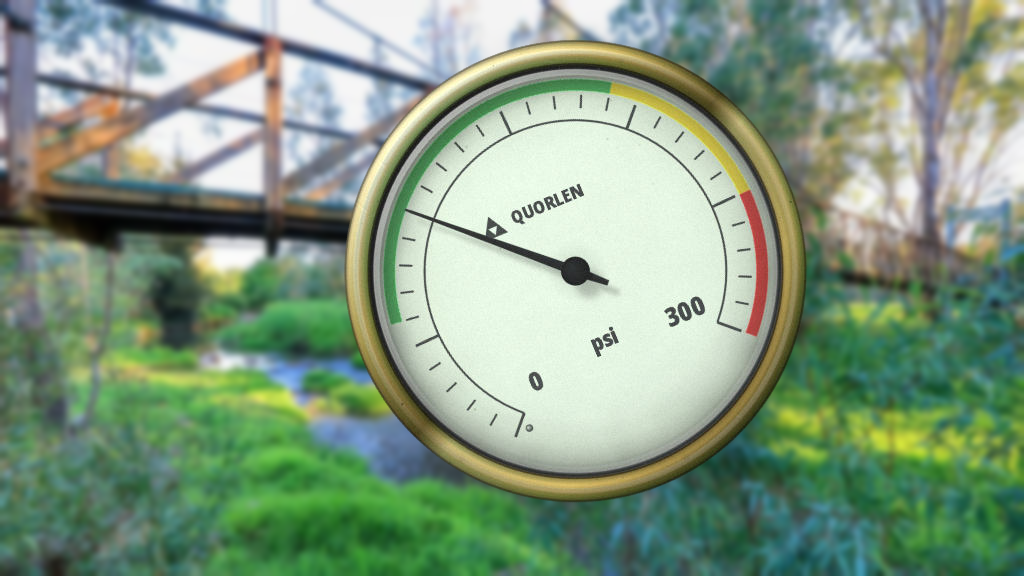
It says 100 psi
